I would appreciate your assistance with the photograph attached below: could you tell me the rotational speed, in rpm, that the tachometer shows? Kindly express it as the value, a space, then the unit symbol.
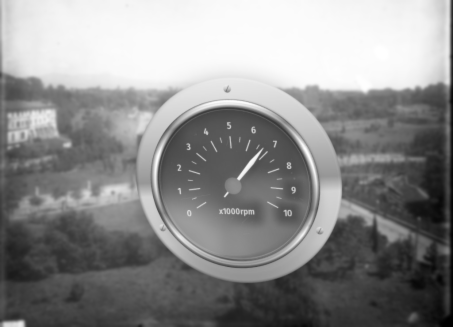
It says 6750 rpm
